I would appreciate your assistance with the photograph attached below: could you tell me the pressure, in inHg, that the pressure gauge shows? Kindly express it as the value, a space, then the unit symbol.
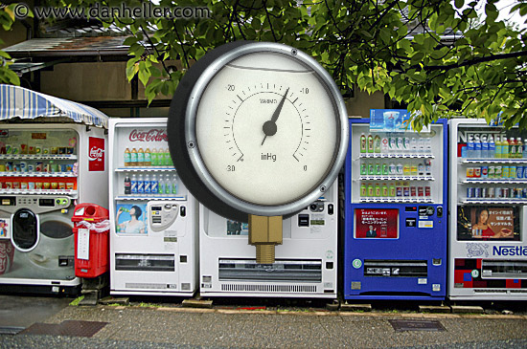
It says -12 inHg
